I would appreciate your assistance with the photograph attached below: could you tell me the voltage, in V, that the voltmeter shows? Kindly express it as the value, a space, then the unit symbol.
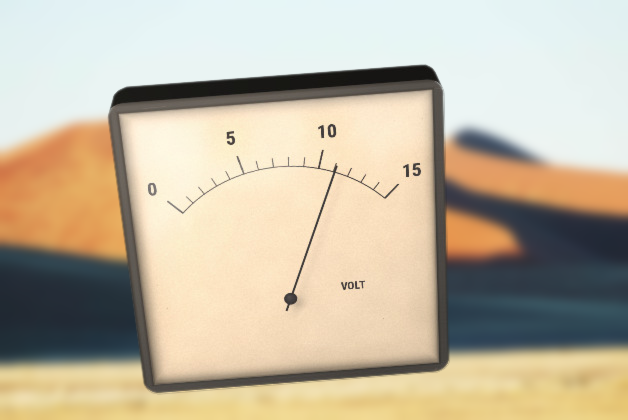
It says 11 V
